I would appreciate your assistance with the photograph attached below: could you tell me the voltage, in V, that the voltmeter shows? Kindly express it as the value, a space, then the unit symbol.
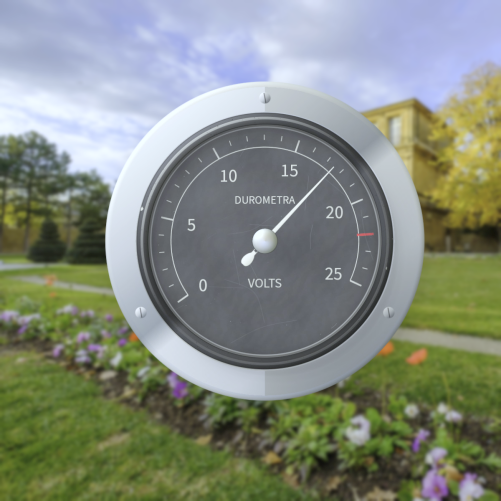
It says 17.5 V
